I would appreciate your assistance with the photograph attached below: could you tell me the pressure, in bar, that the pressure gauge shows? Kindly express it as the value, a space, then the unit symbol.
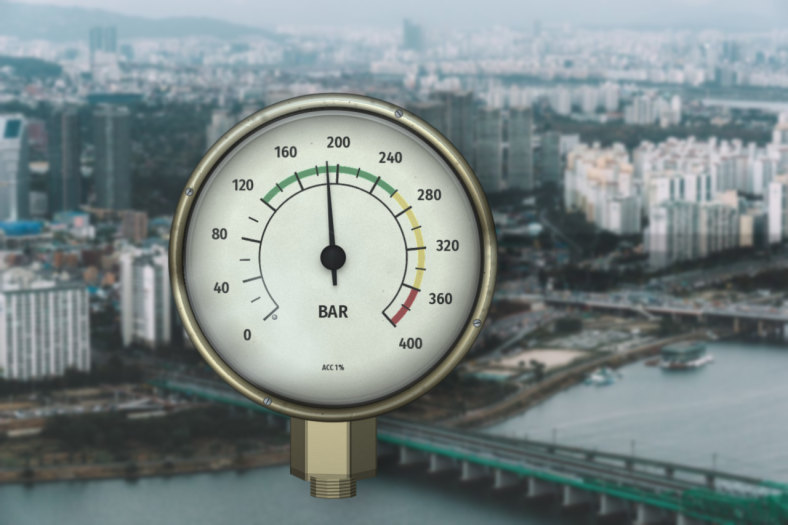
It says 190 bar
